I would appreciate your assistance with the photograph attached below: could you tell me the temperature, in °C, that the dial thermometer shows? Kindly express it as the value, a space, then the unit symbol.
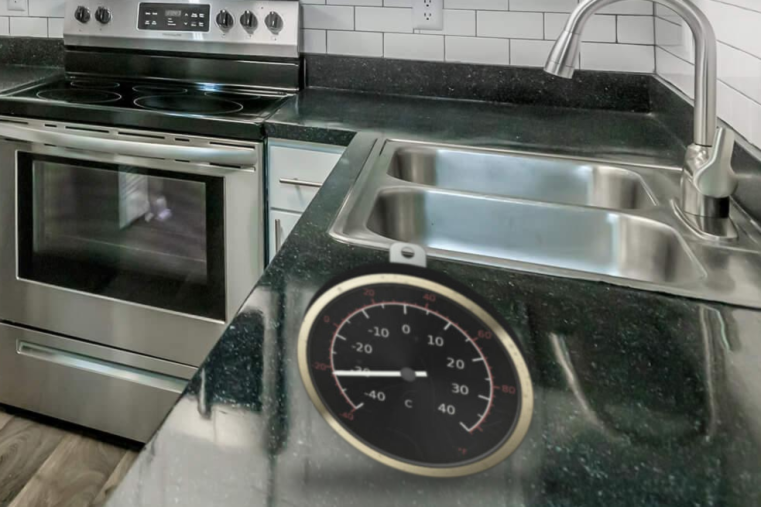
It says -30 °C
